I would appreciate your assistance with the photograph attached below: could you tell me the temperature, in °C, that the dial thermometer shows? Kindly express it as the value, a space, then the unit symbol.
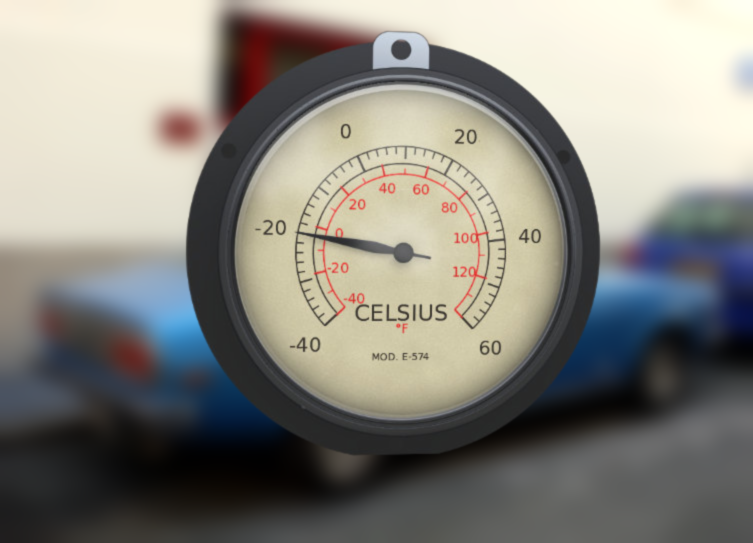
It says -20 °C
